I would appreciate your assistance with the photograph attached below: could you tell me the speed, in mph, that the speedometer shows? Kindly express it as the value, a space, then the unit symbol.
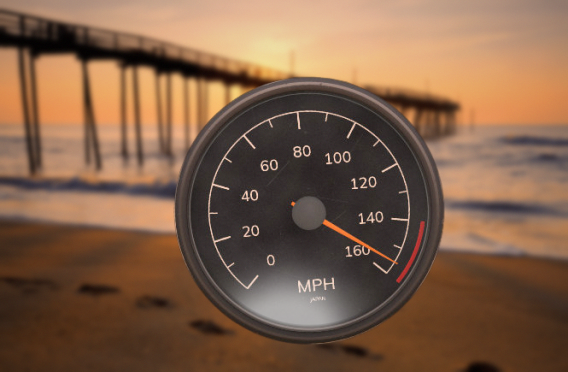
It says 155 mph
